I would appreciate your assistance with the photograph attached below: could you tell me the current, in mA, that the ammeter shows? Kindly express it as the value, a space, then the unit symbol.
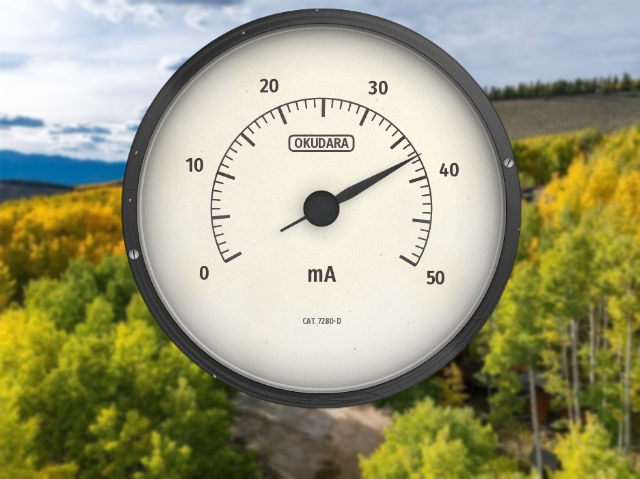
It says 37.5 mA
